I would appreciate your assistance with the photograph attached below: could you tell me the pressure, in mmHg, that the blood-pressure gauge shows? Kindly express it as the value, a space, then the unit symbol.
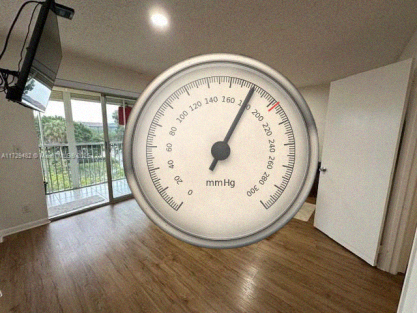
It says 180 mmHg
